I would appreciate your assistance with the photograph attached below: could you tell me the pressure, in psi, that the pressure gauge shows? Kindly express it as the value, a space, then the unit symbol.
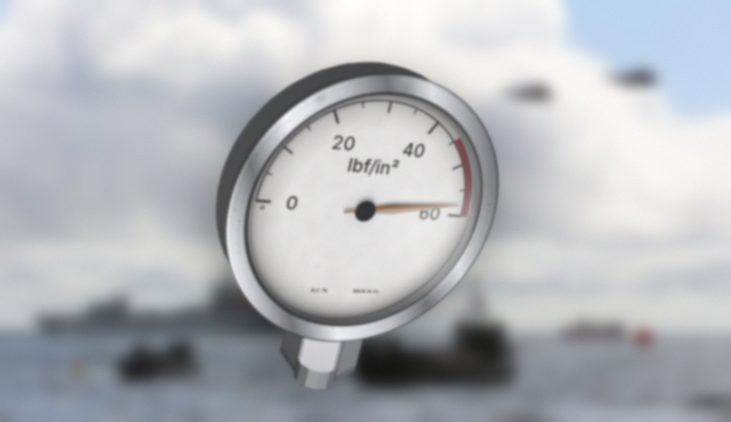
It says 57.5 psi
